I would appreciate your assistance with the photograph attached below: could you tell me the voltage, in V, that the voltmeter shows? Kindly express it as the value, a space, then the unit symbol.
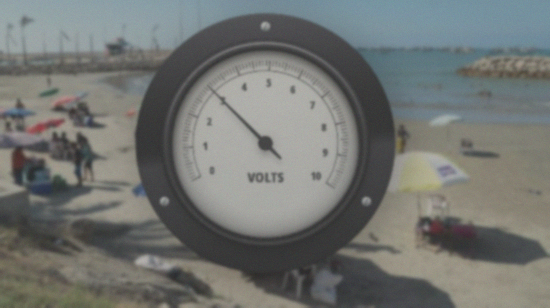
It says 3 V
